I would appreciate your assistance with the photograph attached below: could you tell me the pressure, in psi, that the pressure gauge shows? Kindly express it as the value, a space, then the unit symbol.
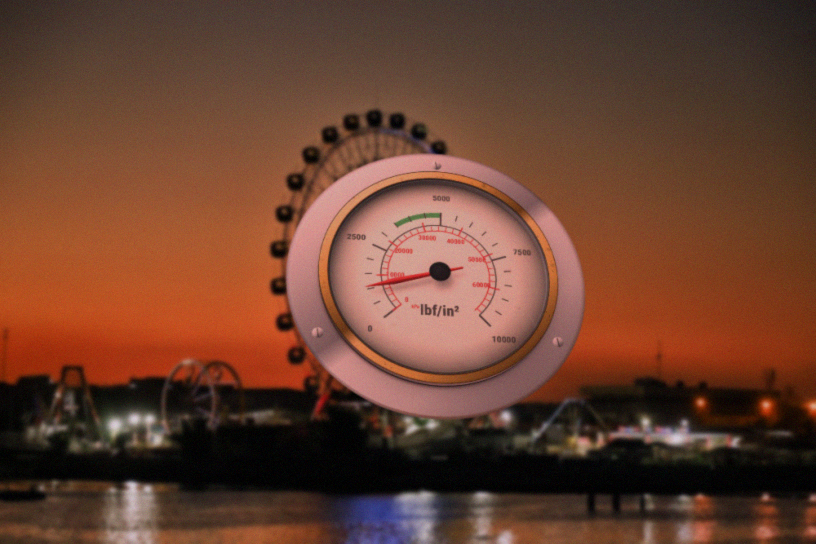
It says 1000 psi
